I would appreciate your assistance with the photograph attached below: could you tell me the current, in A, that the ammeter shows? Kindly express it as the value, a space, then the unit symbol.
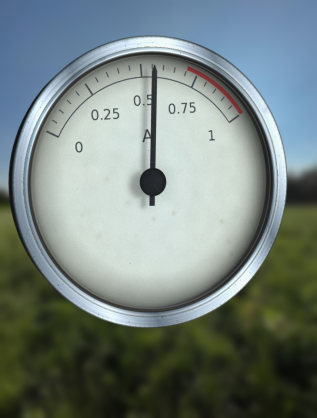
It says 0.55 A
